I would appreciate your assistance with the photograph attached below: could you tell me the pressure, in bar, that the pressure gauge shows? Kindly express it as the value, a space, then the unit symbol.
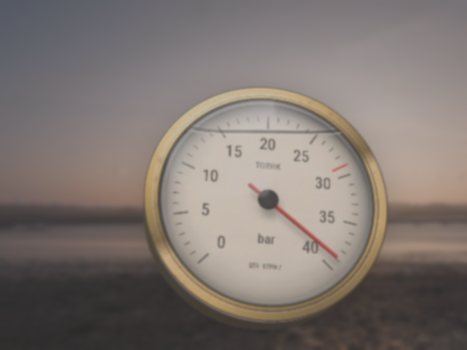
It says 39 bar
